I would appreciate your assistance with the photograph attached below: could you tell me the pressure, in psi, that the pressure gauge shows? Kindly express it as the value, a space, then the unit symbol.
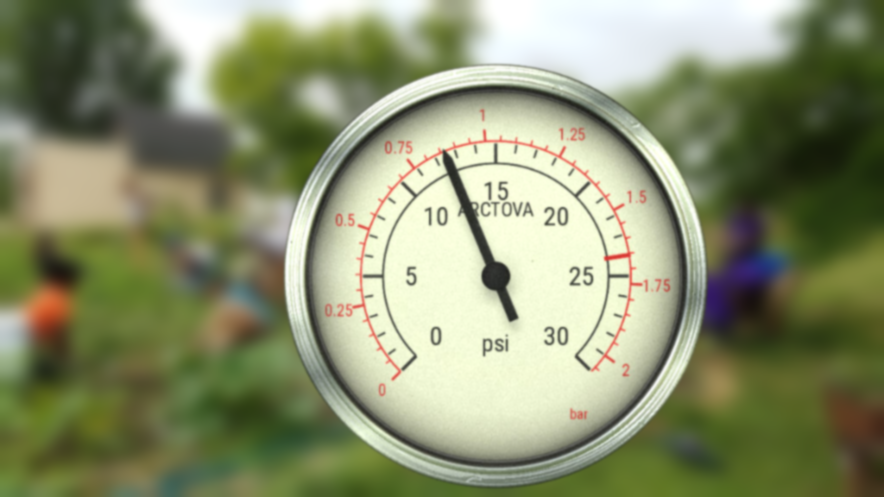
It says 12.5 psi
